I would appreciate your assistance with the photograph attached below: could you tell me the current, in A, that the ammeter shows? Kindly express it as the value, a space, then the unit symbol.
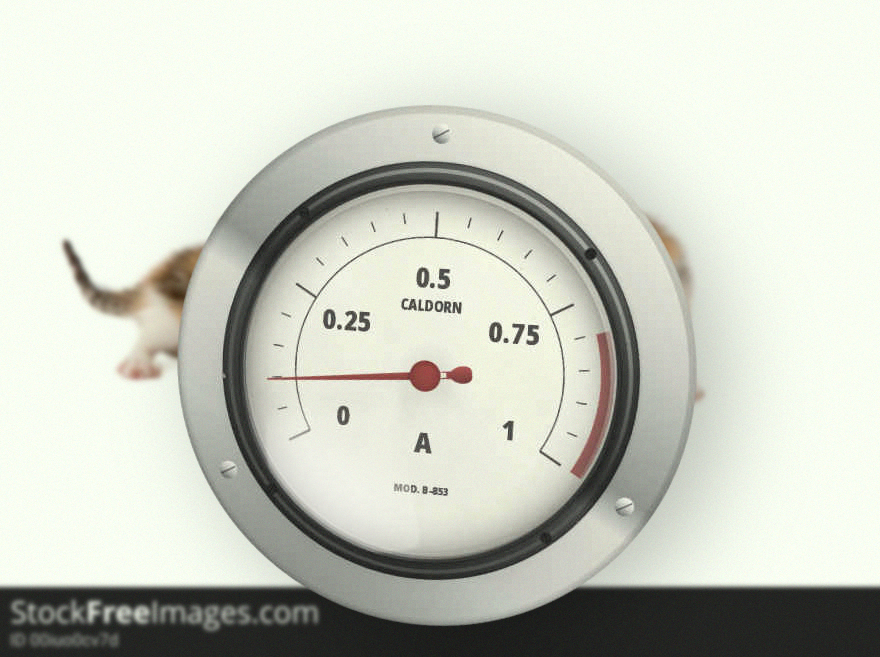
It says 0.1 A
